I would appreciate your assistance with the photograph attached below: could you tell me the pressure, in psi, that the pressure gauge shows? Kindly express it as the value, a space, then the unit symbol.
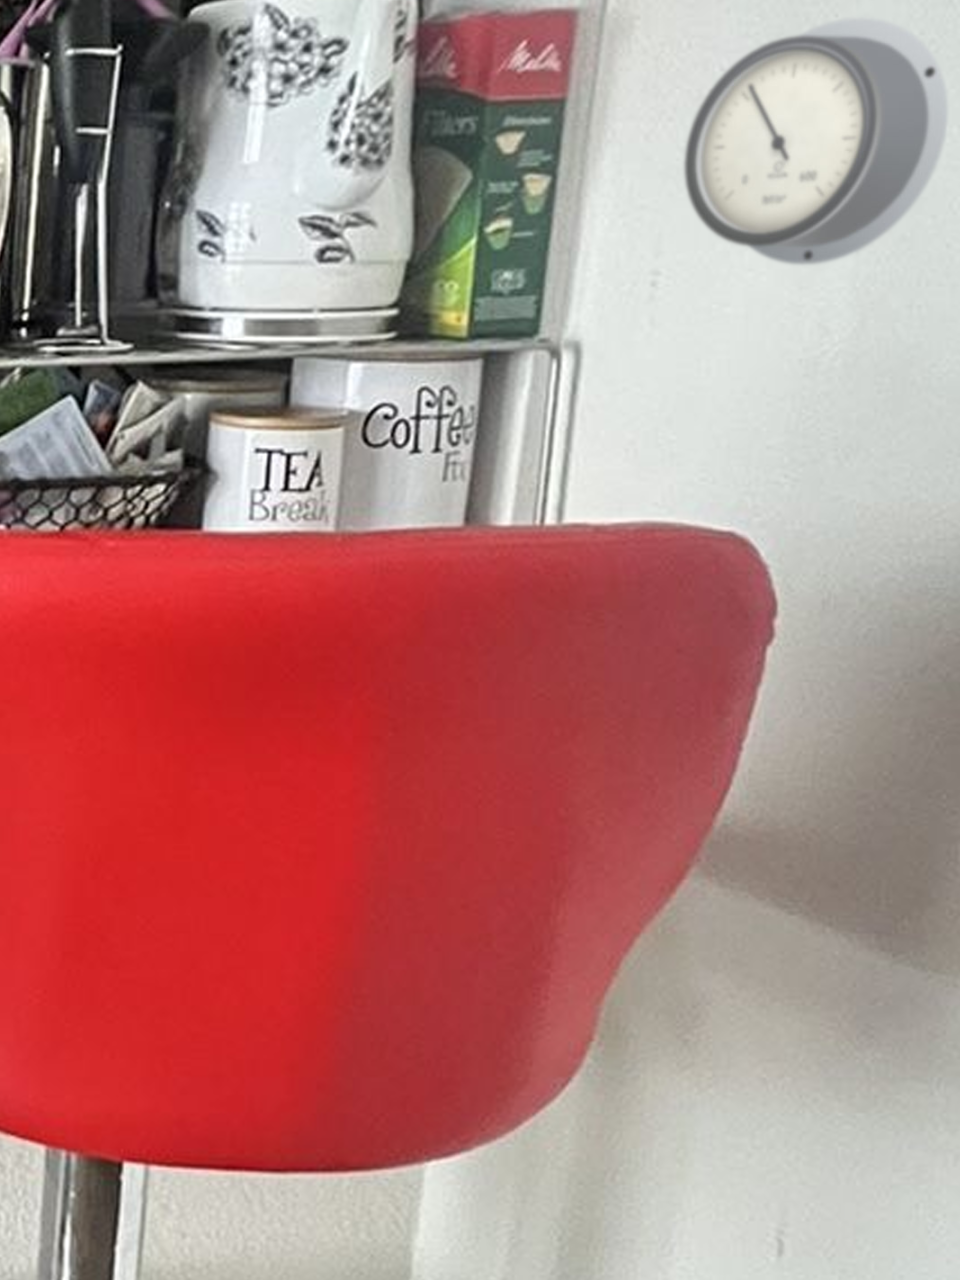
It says 220 psi
